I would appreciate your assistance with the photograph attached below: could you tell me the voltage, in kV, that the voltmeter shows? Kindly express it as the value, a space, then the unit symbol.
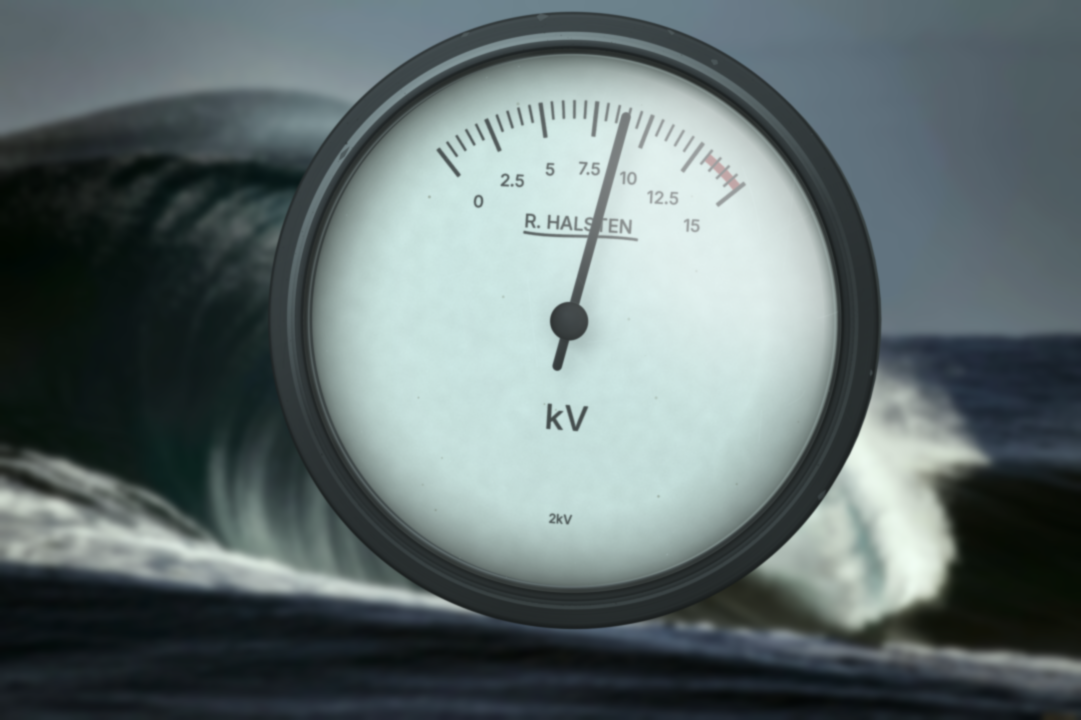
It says 9 kV
